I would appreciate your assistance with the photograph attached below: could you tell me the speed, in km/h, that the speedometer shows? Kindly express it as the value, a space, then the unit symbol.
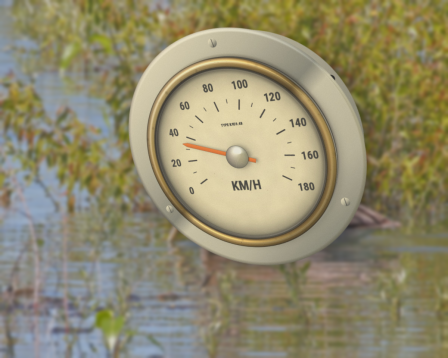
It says 35 km/h
